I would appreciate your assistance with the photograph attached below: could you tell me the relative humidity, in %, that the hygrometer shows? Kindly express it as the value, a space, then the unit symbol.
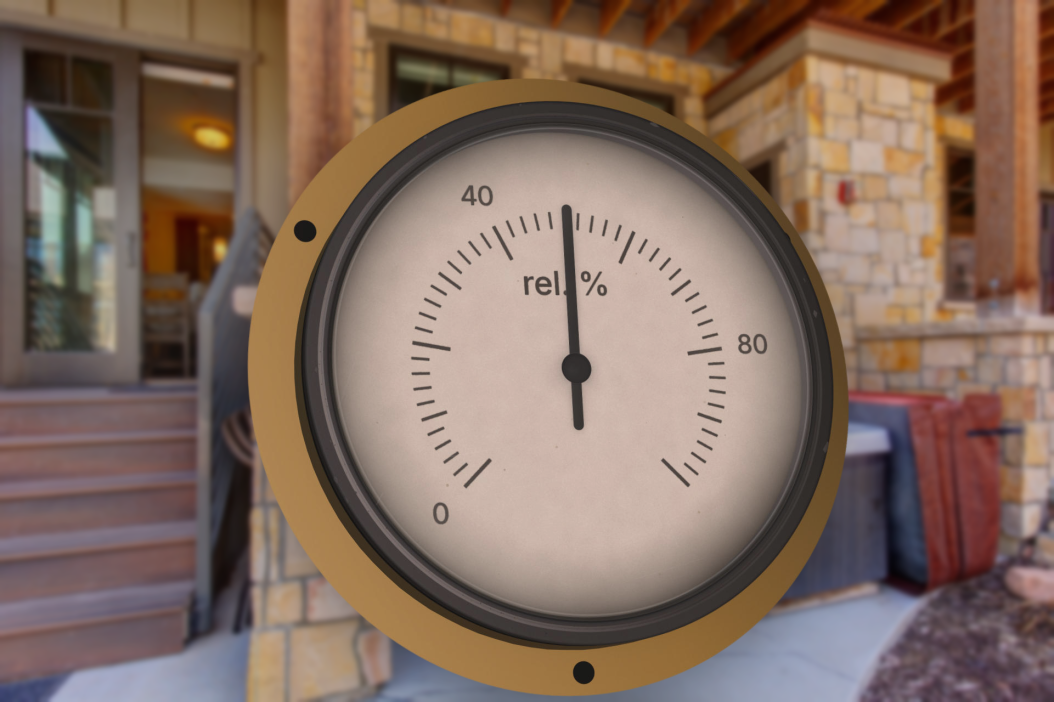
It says 50 %
